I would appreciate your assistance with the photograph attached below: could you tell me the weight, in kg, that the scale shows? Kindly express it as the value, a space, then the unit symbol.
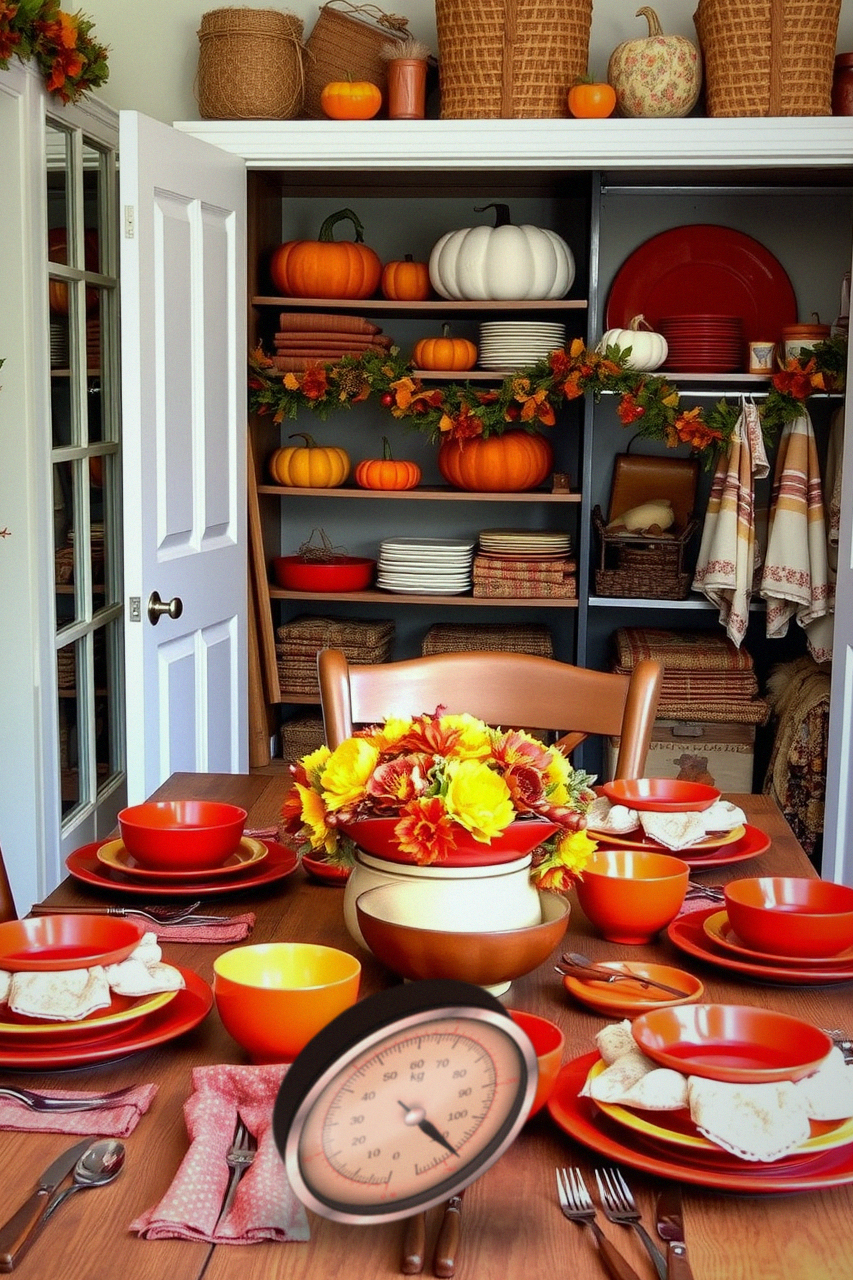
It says 110 kg
